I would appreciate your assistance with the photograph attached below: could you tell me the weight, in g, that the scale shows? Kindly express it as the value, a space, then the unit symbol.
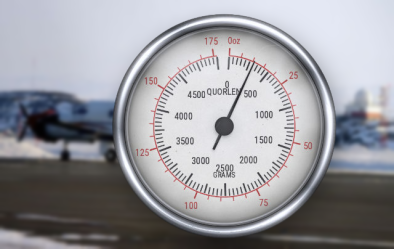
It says 300 g
